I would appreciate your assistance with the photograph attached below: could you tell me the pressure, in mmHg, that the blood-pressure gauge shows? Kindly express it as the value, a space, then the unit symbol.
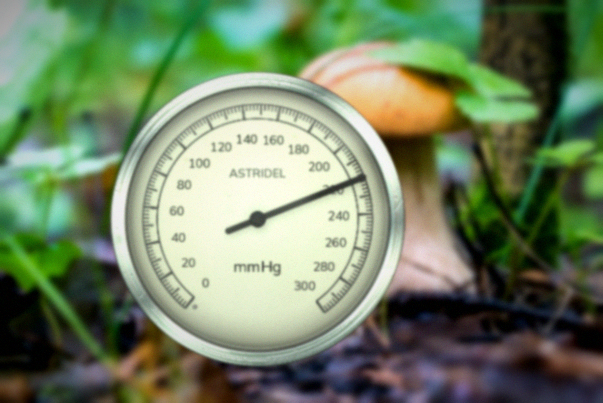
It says 220 mmHg
